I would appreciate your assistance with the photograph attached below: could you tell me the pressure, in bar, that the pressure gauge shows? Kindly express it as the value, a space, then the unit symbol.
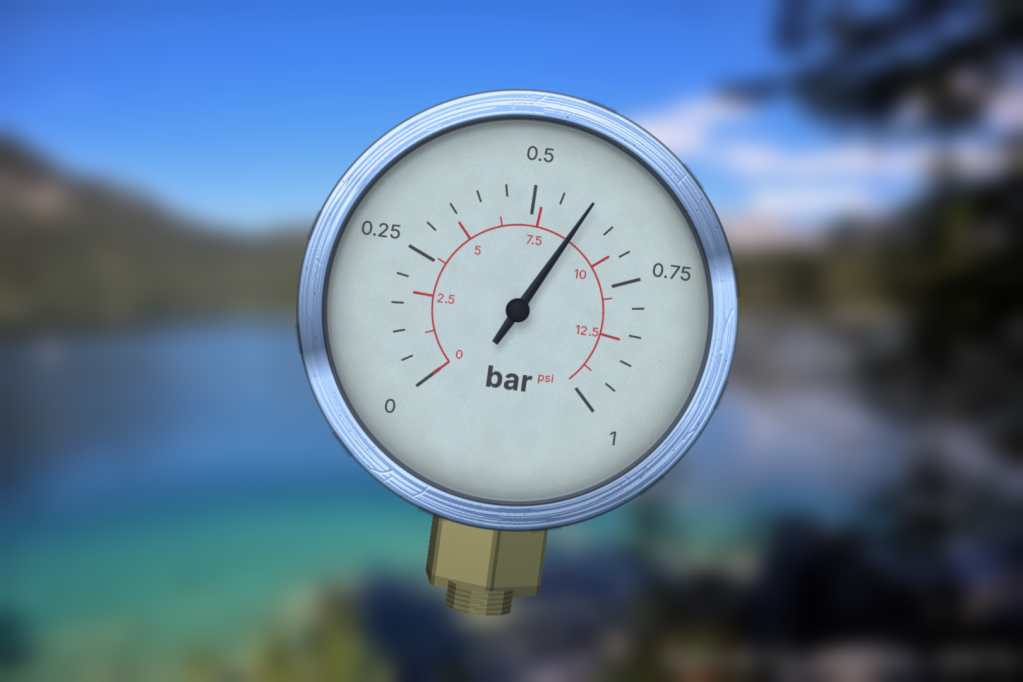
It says 0.6 bar
